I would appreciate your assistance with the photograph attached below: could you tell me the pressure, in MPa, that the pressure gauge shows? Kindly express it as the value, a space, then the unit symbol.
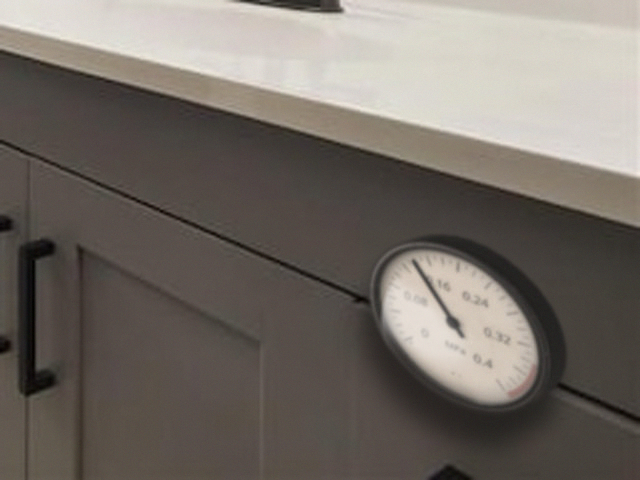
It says 0.14 MPa
